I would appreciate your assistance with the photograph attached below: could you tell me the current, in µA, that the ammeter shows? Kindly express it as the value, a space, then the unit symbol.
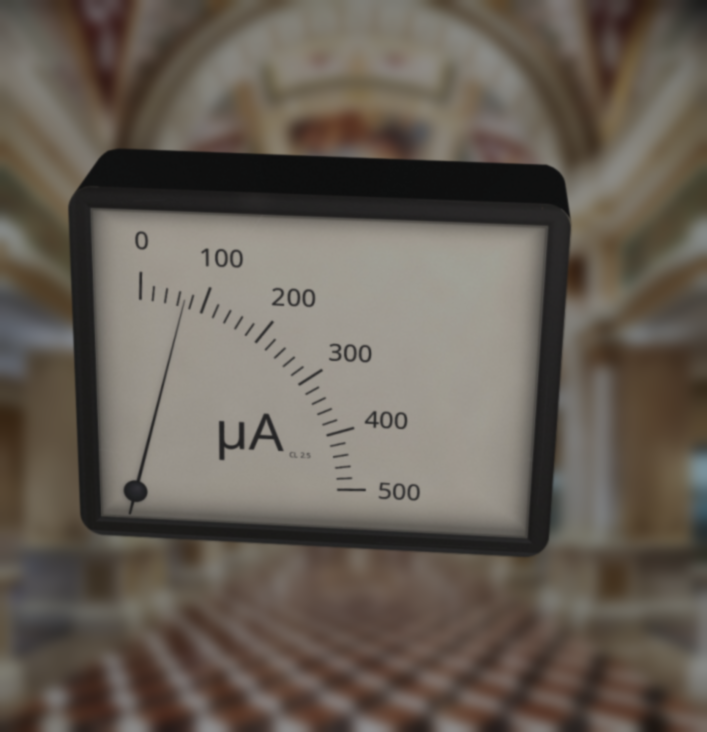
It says 70 µA
